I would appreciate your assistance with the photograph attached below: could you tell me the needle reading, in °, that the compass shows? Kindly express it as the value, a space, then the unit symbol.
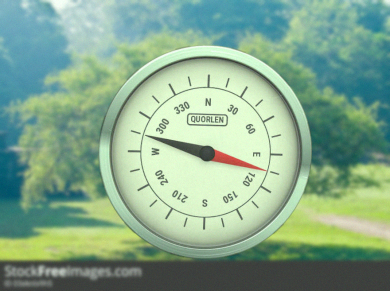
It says 105 °
